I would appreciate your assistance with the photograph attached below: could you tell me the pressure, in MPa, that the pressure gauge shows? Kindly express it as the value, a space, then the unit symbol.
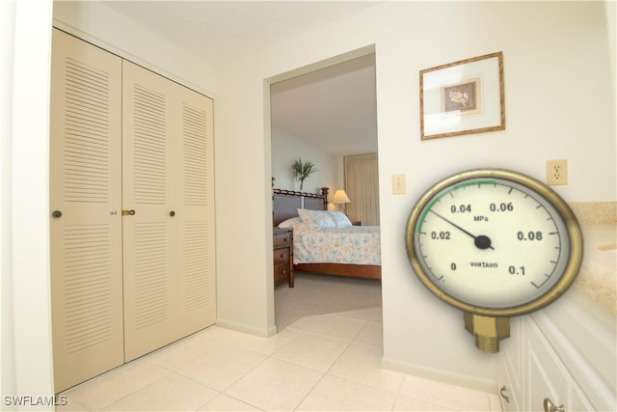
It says 0.03 MPa
